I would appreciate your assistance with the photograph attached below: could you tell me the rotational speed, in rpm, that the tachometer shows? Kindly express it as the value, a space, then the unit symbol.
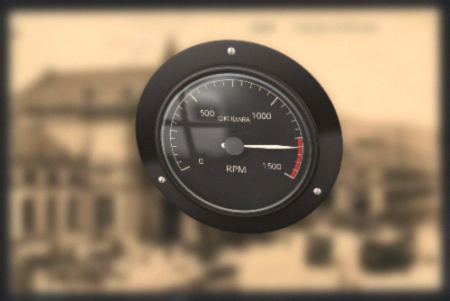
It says 1300 rpm
